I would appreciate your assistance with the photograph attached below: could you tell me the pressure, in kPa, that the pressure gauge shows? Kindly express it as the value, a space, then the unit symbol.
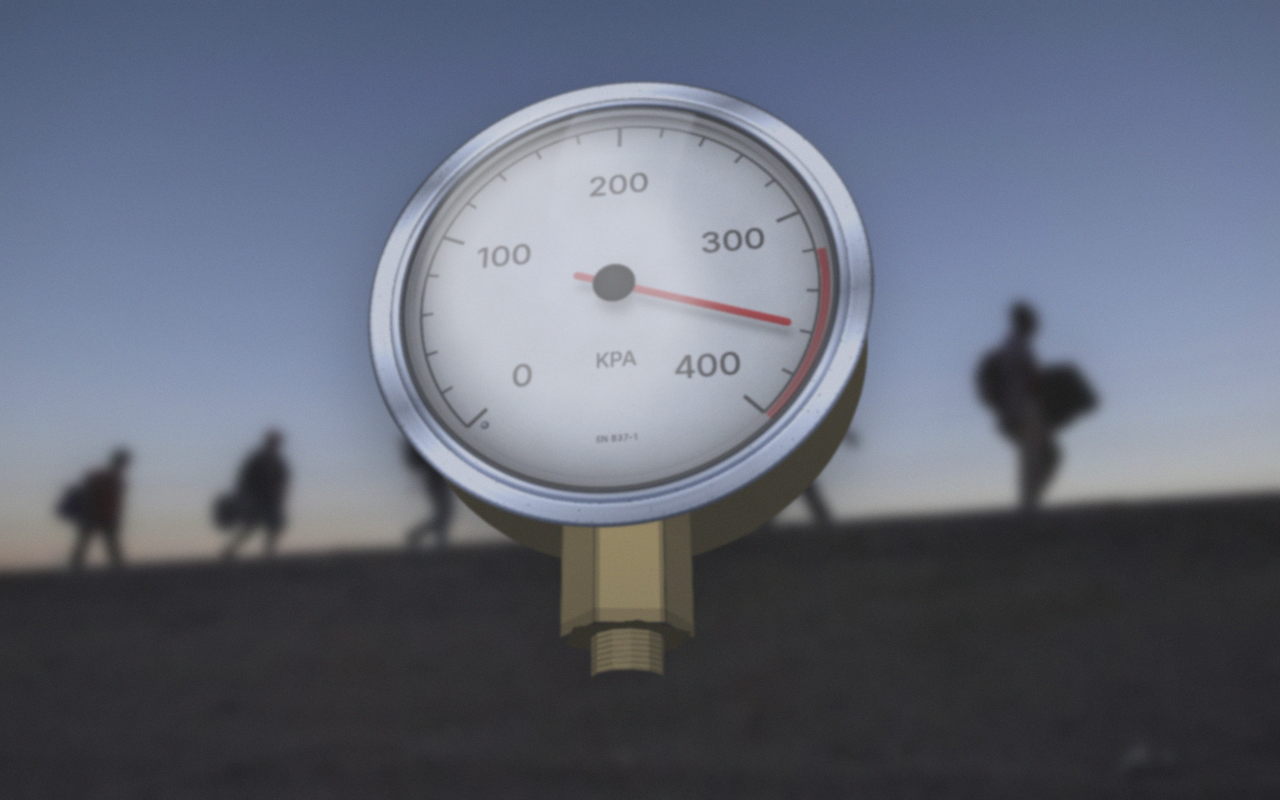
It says 360 kPa
